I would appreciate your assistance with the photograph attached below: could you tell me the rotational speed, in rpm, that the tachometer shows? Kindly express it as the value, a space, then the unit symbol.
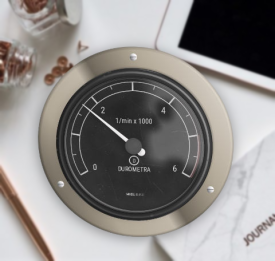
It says 1750 rpm
